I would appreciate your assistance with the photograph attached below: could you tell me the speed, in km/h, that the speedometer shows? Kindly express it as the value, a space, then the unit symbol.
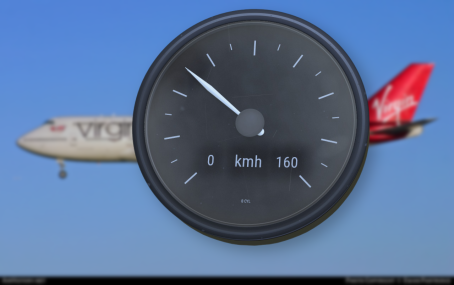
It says 50 km/h
